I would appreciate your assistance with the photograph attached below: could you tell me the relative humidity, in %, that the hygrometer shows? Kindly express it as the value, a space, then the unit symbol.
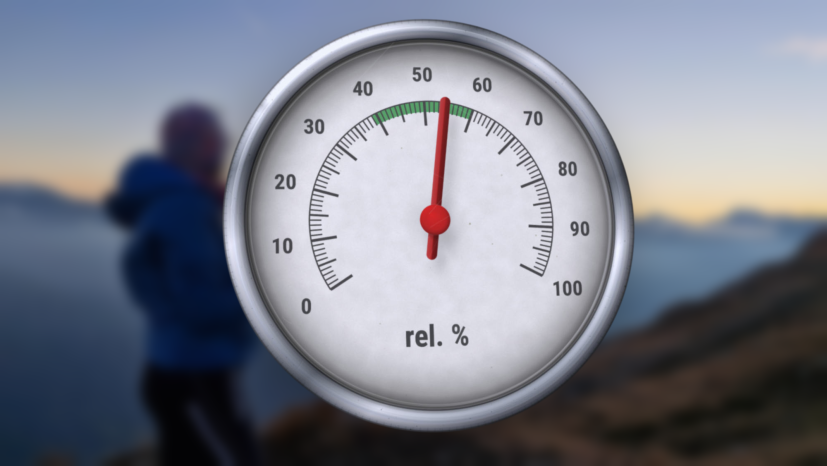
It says 54 %
